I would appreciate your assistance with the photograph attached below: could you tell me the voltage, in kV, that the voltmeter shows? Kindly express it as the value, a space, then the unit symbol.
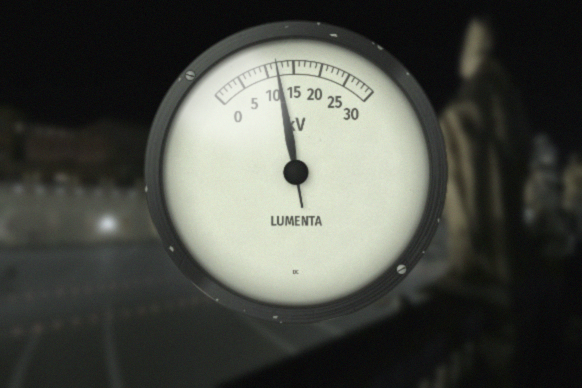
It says 12 kV
